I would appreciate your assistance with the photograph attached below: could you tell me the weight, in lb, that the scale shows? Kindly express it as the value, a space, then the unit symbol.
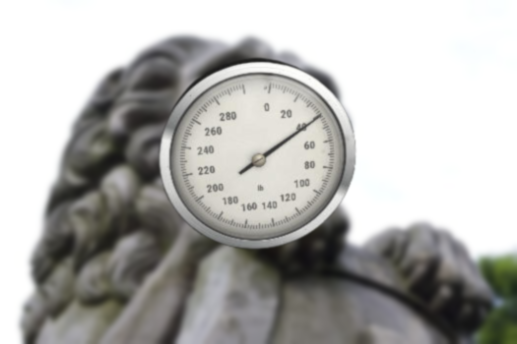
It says 40 lb
